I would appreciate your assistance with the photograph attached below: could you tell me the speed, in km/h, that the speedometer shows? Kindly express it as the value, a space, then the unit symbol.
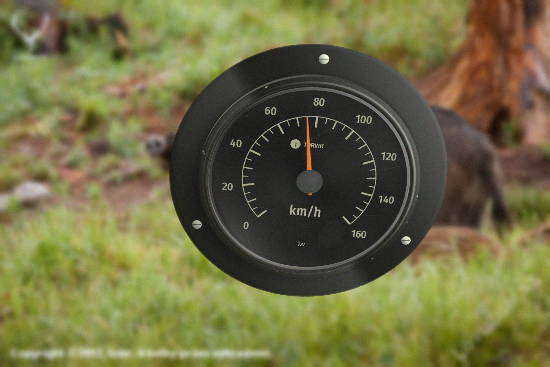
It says 75 km/h
